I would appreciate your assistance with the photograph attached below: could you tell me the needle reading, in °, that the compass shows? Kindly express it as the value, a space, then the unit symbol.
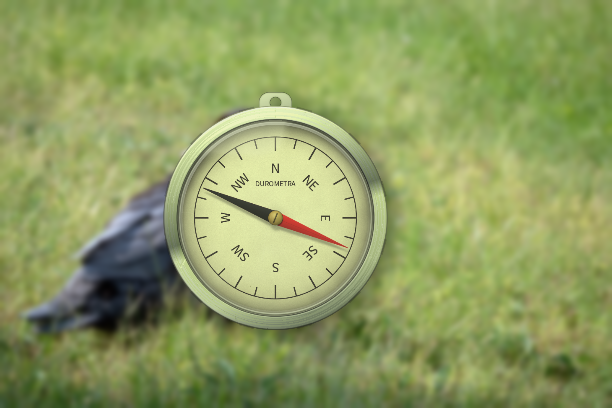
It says 112.5 °
